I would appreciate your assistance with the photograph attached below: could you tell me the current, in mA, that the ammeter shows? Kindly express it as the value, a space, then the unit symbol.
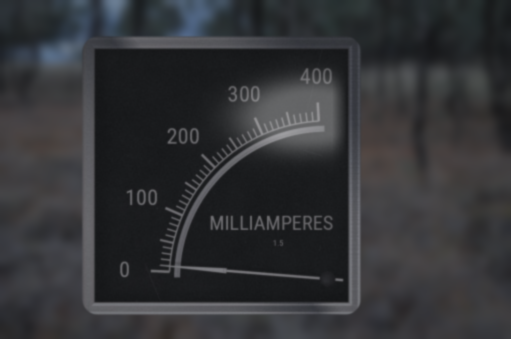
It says 10 mA
